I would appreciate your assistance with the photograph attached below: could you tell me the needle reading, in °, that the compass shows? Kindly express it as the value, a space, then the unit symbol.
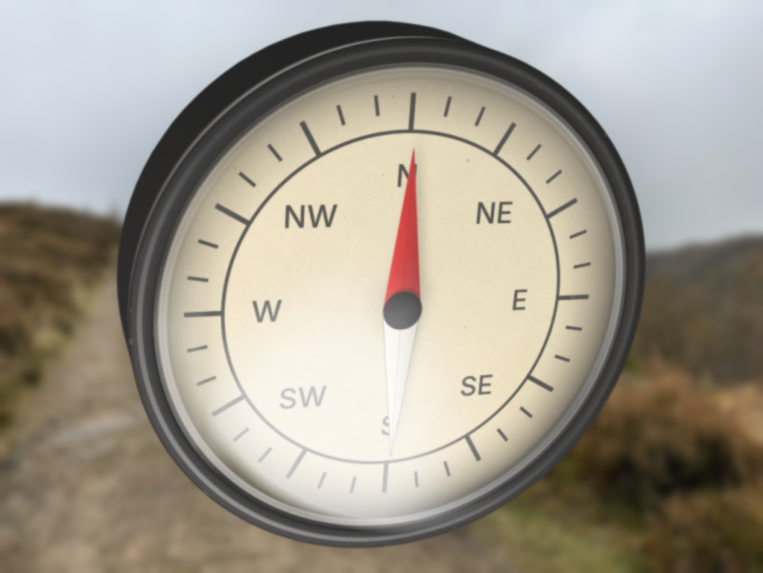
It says 0 °
